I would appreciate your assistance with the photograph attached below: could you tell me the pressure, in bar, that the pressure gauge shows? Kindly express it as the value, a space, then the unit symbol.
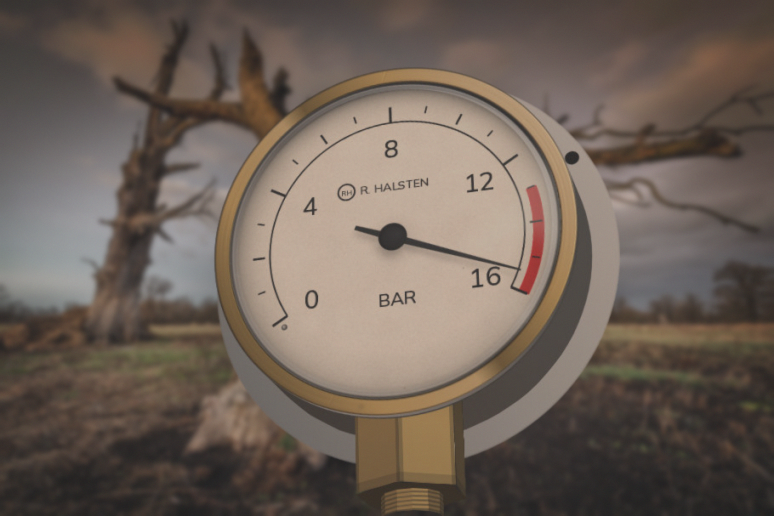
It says 15.5 bar
